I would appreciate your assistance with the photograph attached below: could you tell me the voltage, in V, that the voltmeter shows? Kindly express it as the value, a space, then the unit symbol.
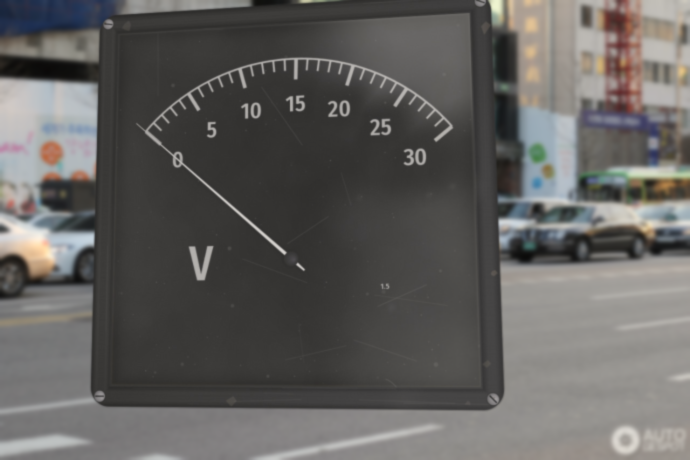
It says 0 V
